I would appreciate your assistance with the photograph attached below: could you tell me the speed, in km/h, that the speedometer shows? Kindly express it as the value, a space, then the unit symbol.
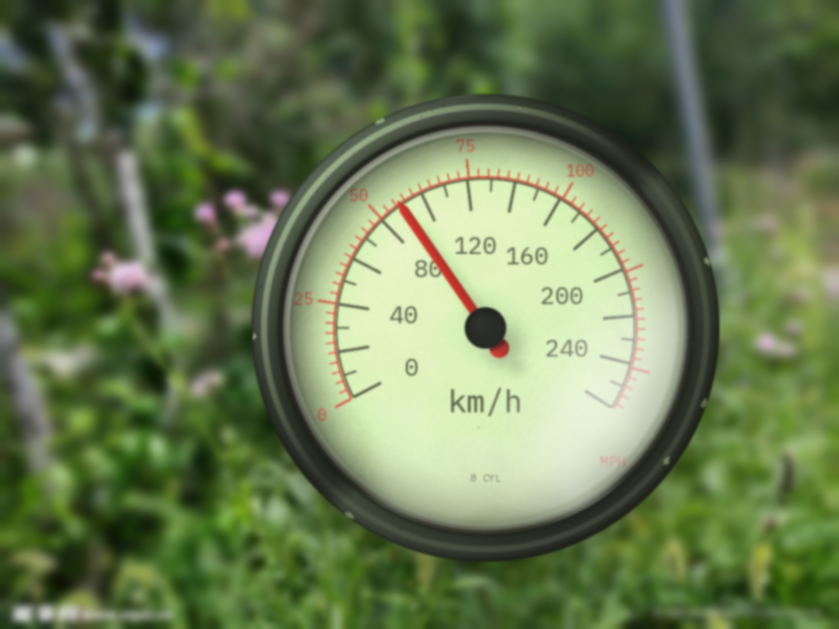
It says 90 km/h
